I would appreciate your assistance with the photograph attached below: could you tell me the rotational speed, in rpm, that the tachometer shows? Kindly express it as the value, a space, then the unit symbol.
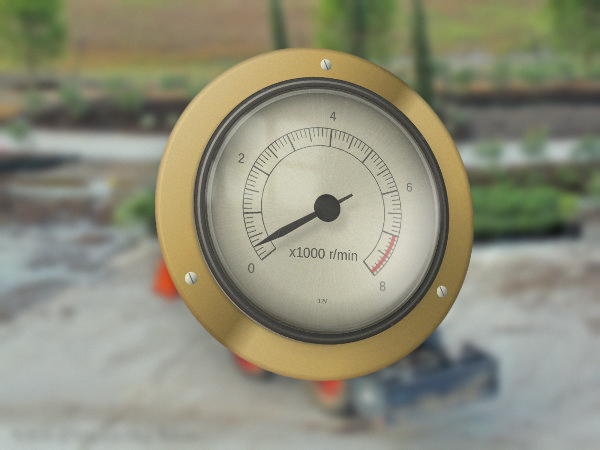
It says 300 rpm
